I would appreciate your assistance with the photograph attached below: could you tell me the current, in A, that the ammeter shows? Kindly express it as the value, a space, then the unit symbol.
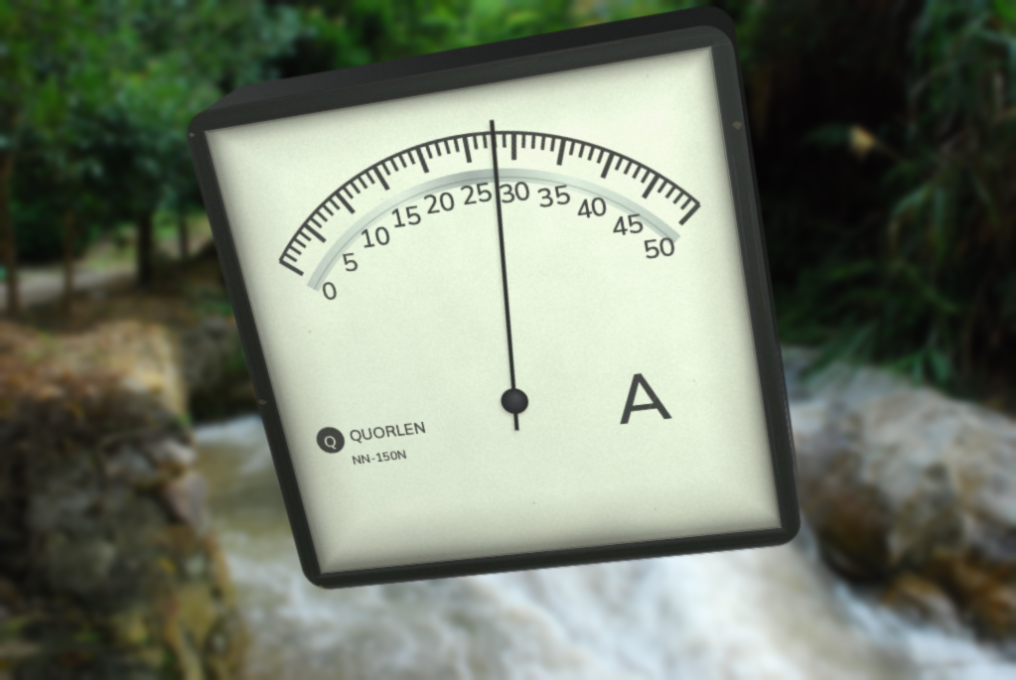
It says 28 A
